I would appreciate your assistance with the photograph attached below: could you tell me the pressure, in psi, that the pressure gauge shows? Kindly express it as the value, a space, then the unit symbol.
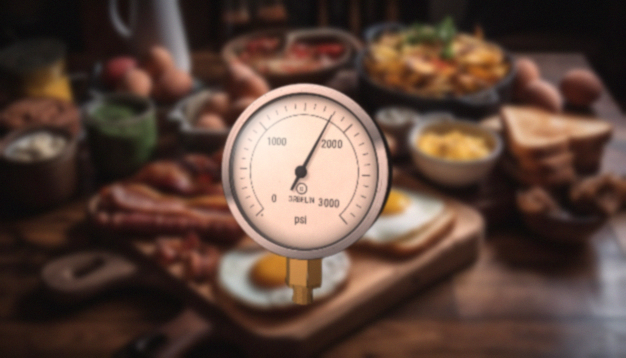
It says 1800 psi
